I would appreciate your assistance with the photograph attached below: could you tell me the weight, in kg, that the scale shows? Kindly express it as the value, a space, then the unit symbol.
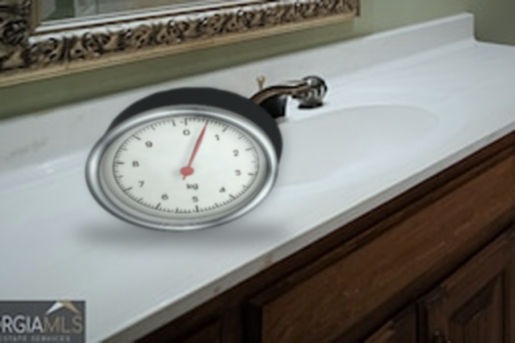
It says 0.5 kg
